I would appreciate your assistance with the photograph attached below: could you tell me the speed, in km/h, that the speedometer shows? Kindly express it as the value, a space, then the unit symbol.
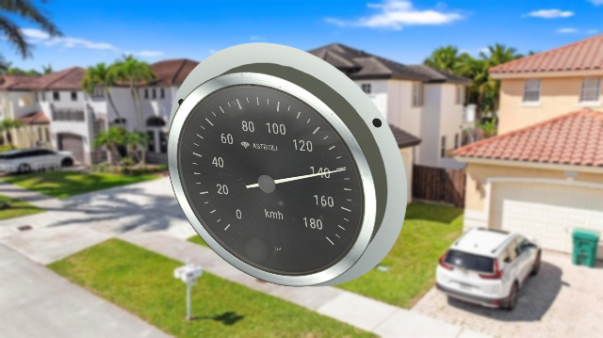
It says 140 km/h
